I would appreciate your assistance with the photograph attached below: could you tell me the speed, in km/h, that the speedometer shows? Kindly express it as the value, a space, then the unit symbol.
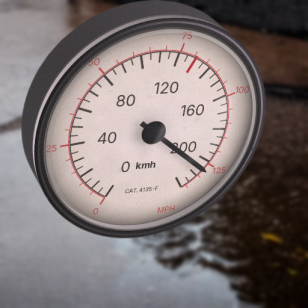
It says 205 km/h
